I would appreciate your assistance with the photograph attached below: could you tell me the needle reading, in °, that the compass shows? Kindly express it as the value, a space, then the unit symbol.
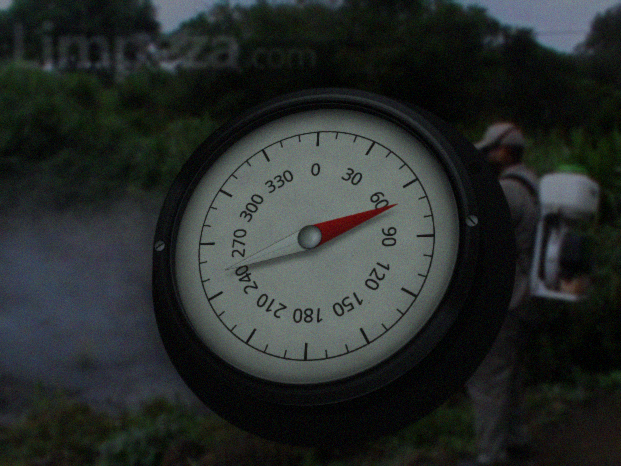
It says 70 °
